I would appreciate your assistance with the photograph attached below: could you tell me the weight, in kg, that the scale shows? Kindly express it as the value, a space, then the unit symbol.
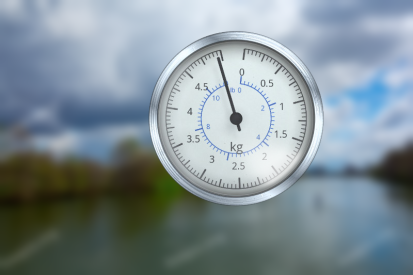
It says 4.95 kg
